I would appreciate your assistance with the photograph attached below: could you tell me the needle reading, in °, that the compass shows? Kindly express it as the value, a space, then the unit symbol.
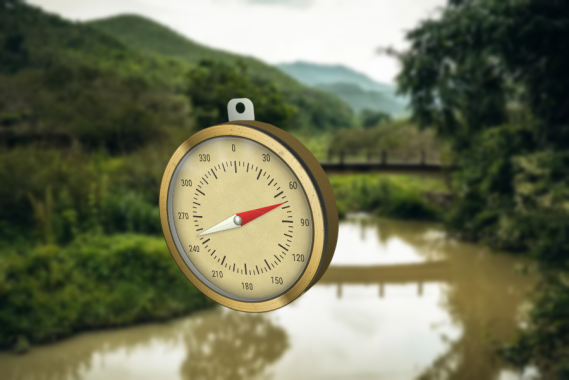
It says 70 °
